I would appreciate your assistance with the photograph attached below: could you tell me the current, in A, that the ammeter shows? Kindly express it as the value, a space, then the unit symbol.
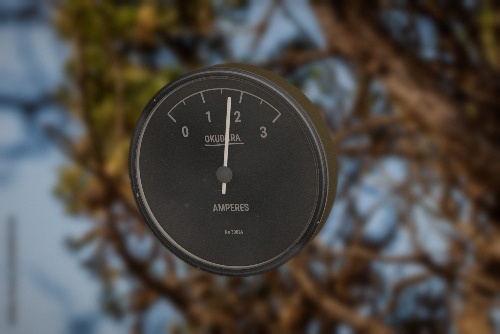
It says 1.75 A
